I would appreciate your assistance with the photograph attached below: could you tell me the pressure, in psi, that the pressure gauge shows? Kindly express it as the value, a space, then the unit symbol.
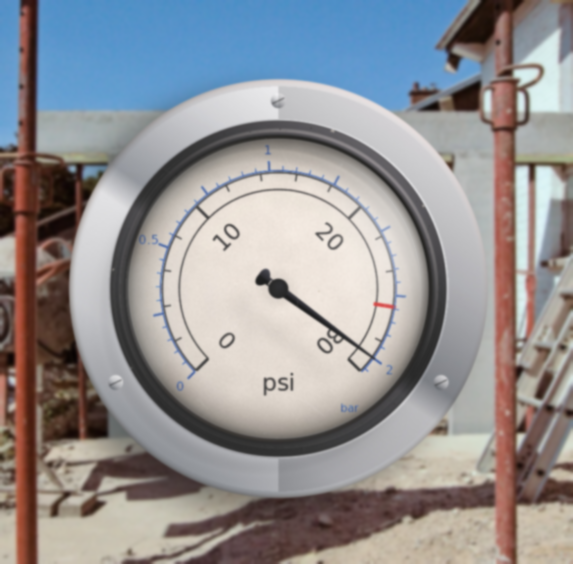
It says 29 psi
